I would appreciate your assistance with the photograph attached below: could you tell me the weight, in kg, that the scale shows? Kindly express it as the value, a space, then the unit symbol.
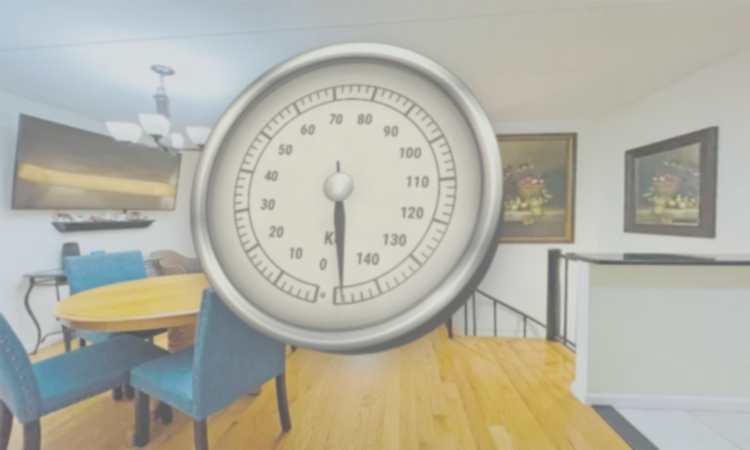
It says 148 kg
